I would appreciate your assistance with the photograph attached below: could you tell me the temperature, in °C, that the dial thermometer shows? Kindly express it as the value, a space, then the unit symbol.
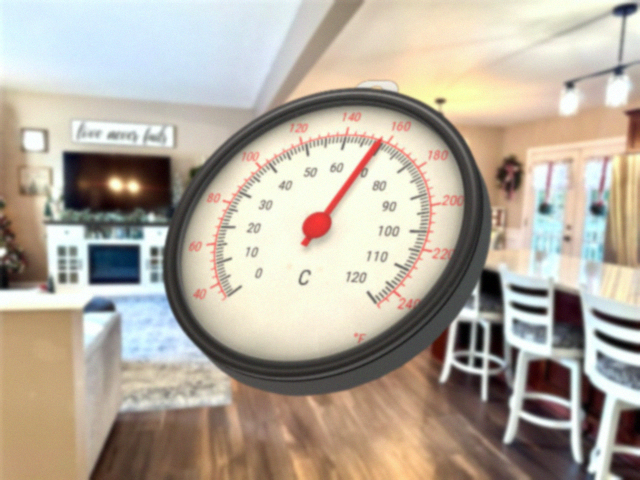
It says 70 °C
